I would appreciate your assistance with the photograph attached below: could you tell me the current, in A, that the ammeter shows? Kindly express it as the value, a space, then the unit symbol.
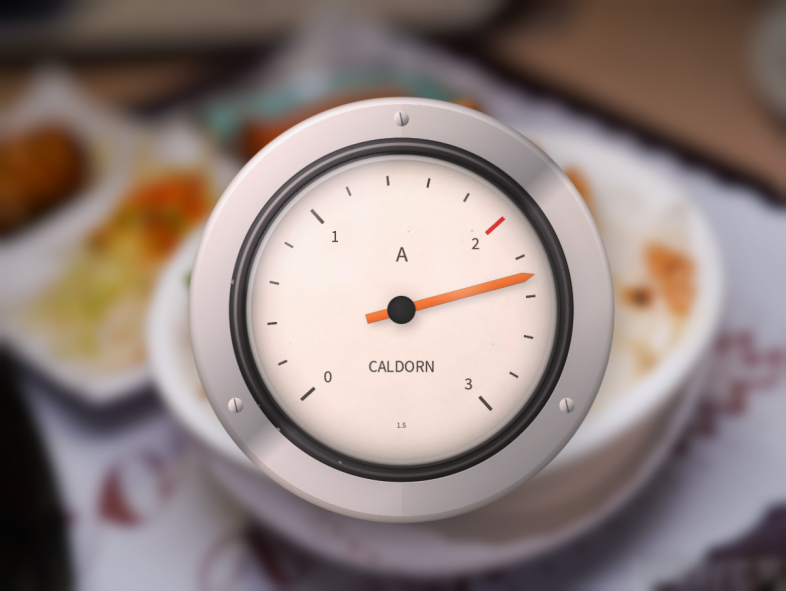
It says 2.3 A
